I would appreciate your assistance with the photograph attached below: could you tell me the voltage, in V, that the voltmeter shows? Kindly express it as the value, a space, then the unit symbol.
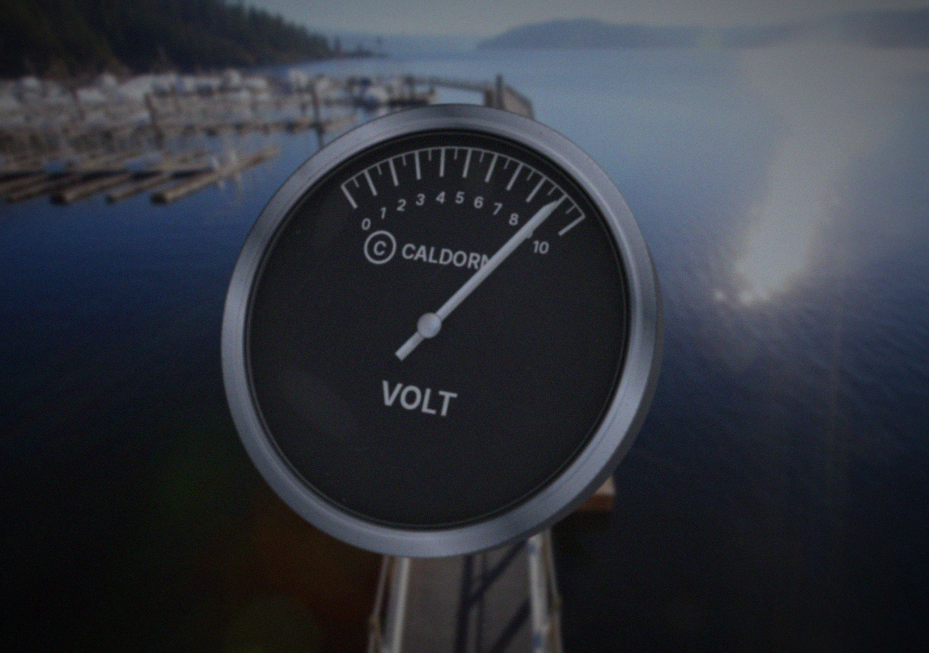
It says 9 V
